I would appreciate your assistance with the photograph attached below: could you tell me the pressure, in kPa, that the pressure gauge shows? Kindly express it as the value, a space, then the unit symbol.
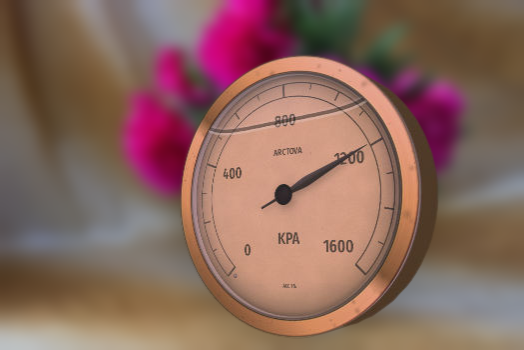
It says 1200 kPa
